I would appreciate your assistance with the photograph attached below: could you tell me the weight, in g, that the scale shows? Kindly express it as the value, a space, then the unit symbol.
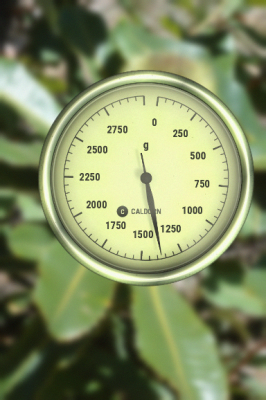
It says 1375 g
